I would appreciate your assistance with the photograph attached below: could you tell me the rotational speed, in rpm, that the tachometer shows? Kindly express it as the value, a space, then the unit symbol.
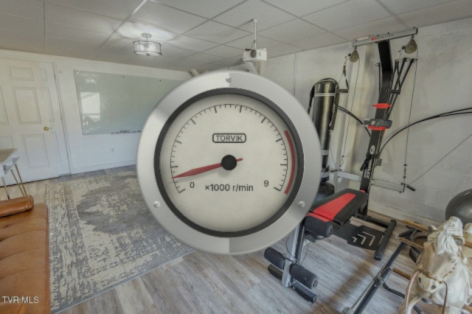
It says 600 rpm
